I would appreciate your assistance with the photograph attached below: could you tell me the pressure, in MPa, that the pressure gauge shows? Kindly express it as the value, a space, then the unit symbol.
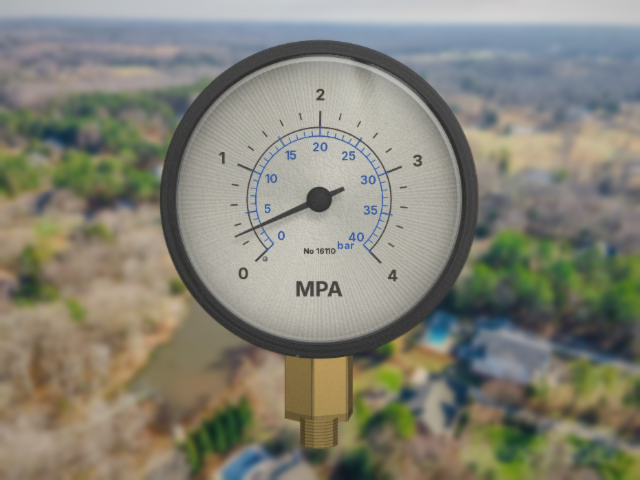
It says 0.3 MPa
